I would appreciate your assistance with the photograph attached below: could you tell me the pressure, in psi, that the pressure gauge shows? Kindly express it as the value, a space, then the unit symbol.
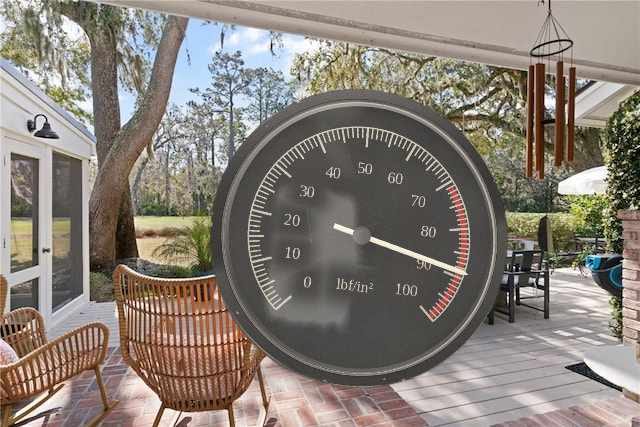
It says 89 psi
